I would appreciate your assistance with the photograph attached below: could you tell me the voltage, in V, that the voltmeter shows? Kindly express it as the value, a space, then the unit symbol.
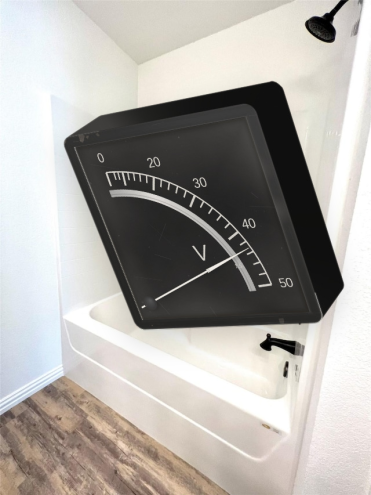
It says 43 V
